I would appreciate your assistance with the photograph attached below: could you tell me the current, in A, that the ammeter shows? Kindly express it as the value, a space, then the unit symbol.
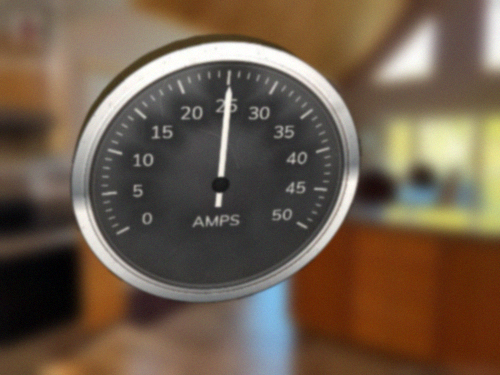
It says 25 A
